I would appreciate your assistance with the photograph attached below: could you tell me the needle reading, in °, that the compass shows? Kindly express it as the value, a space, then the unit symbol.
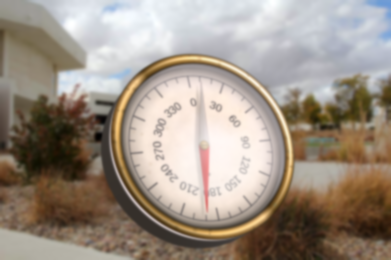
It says 190 °
